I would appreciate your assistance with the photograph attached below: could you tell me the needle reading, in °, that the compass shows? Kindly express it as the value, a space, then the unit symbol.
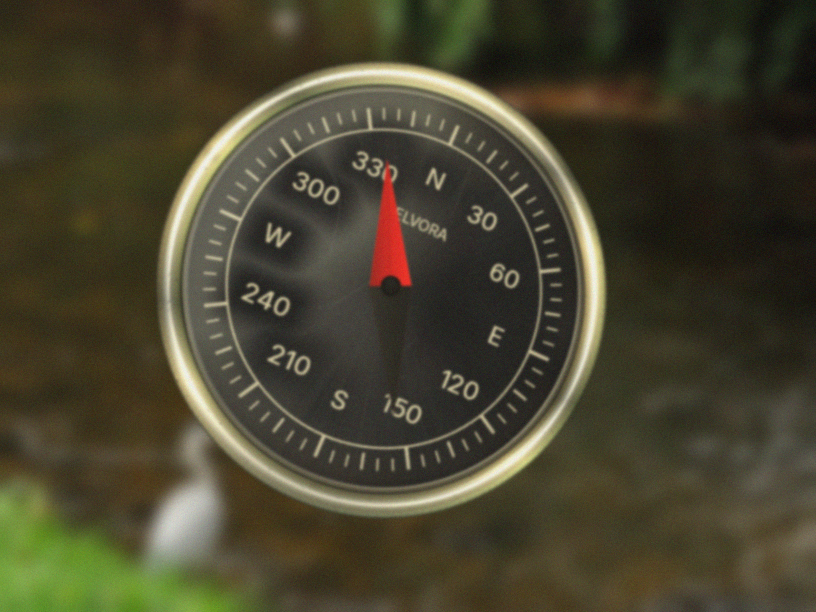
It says 335 °
